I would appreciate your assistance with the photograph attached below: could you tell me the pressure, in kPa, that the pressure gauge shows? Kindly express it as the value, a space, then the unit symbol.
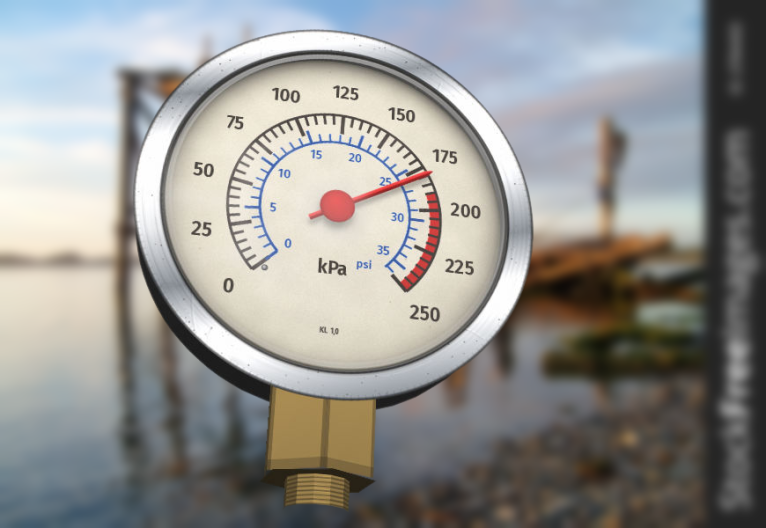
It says 180 kPa
